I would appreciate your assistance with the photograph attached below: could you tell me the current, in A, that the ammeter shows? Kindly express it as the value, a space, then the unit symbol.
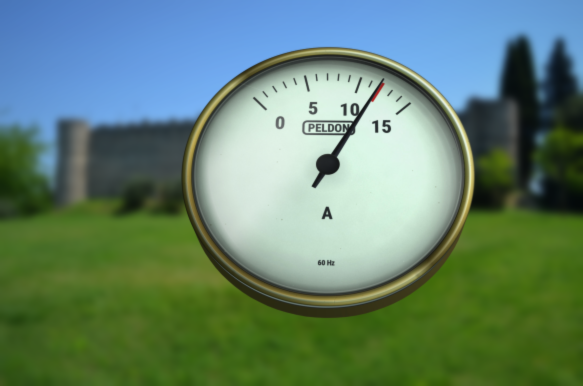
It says 12 A
